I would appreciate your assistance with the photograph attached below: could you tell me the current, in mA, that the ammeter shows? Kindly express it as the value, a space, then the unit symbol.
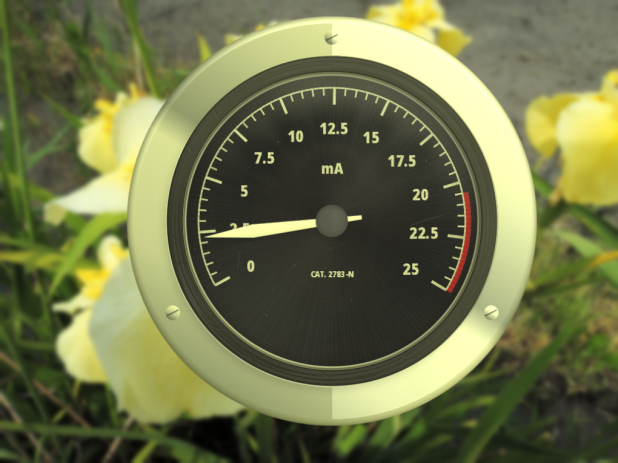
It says 2.25 mA
